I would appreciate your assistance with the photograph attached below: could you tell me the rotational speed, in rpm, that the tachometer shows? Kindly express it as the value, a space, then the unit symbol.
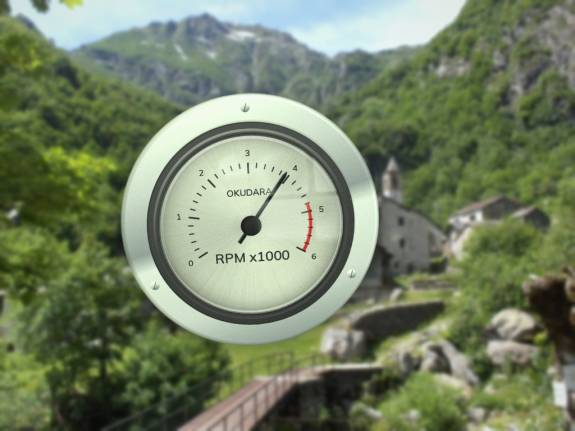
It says 3900 rpm
